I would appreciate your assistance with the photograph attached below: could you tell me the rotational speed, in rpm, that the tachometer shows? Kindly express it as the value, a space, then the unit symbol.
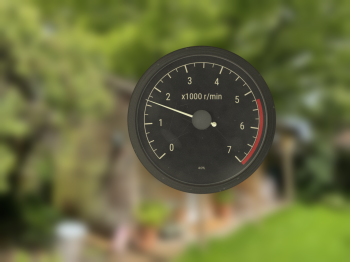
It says 1625 rpm
